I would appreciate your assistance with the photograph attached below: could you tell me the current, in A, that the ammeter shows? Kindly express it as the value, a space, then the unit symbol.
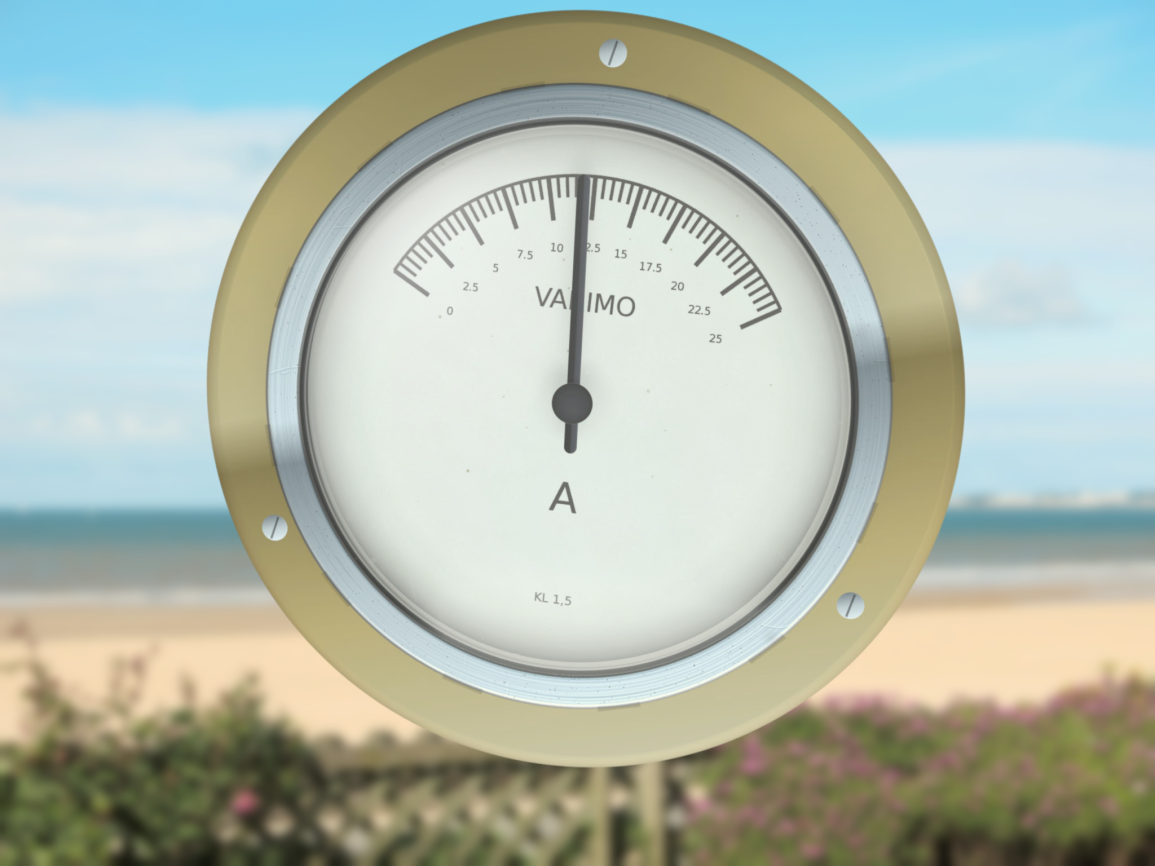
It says 12 A
